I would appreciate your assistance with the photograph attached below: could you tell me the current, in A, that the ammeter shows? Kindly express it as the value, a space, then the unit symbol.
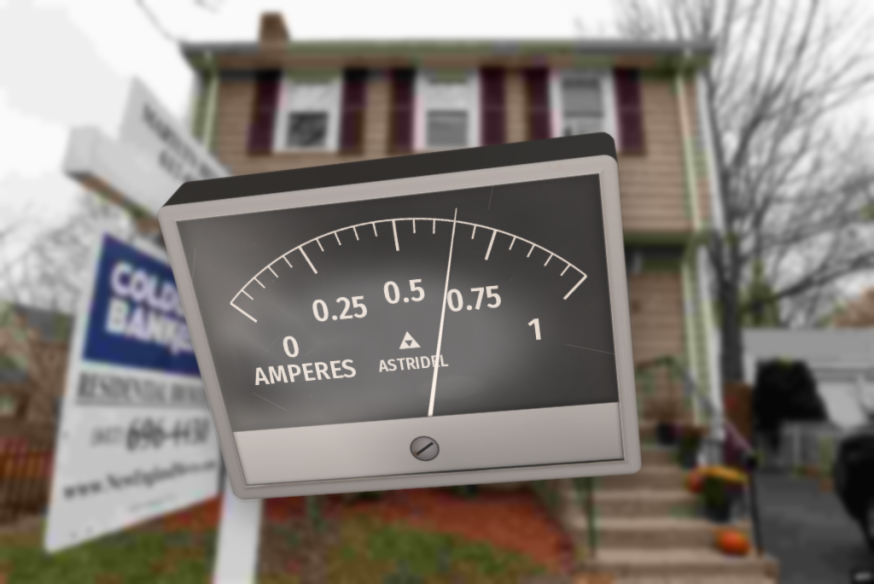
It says 0.65 A
